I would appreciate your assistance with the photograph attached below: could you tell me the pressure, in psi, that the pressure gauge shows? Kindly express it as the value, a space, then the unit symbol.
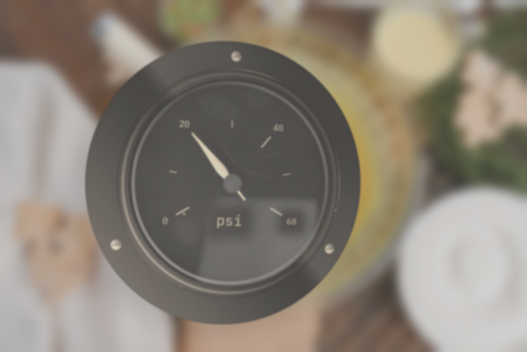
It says 20 psi
